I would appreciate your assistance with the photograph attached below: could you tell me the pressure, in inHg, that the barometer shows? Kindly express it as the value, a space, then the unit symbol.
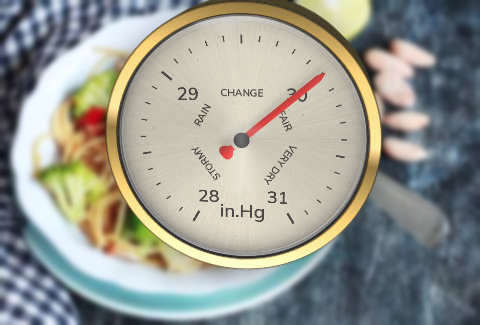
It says 30 inHg
